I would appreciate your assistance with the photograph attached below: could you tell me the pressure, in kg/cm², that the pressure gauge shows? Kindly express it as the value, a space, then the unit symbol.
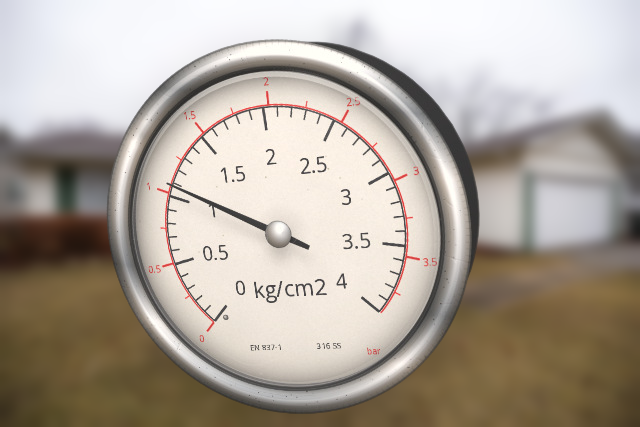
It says 1.1 kg/cm²
